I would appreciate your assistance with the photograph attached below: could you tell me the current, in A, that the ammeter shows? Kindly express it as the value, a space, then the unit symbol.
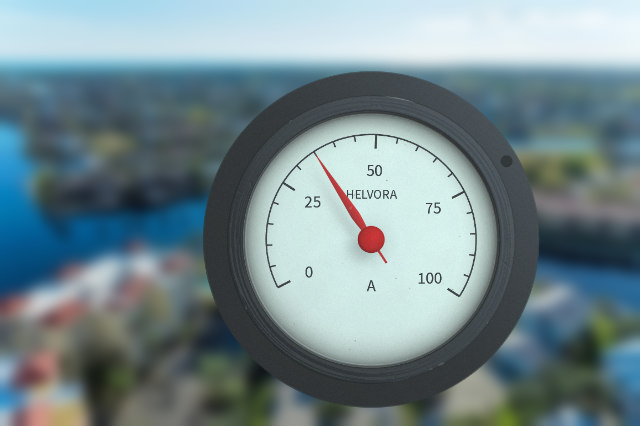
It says 35 A
